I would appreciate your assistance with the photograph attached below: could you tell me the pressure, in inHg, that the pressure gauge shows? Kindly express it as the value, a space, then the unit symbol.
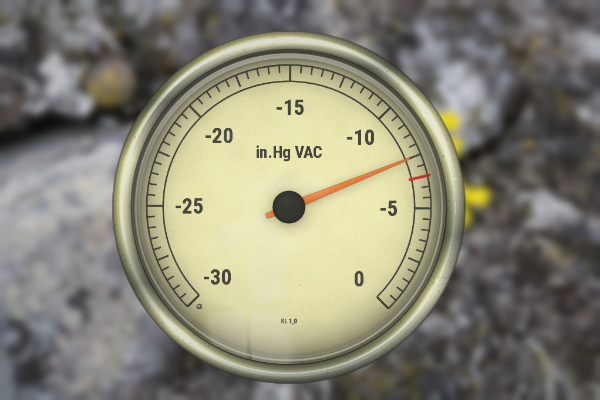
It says -7.5 inHg
